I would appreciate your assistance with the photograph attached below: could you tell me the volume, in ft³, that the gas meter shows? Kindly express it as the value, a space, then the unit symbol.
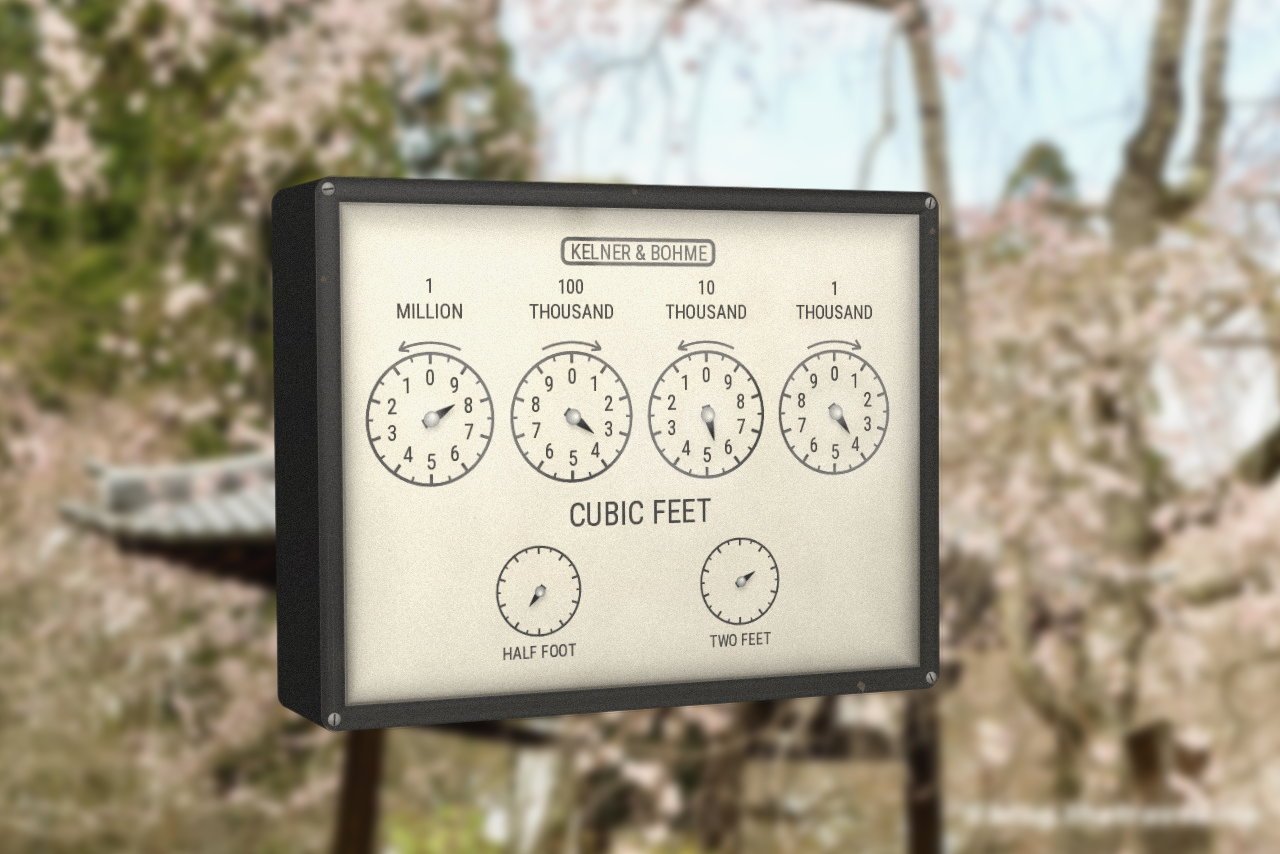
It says 835400 ft³
